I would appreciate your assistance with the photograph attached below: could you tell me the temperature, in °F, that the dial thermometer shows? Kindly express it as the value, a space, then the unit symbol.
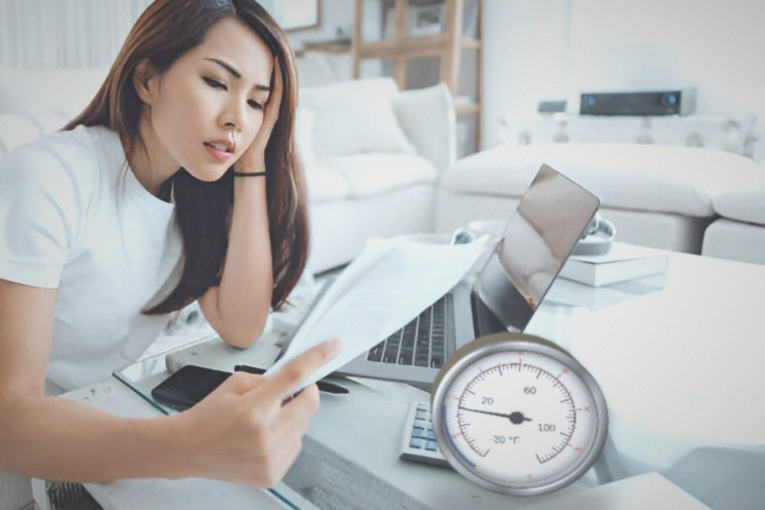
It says 10 °F
